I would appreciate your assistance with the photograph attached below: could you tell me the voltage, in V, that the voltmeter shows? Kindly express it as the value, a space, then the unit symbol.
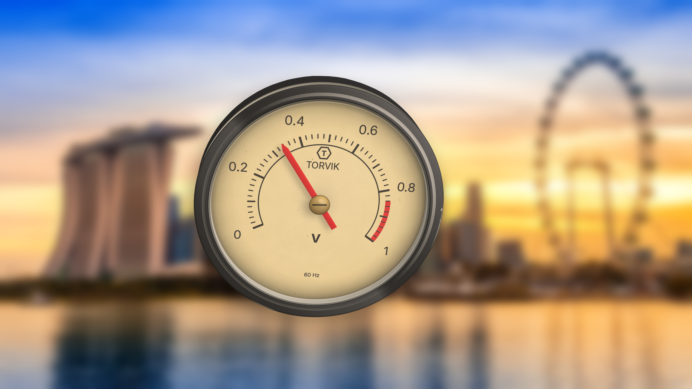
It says 0.34 V
